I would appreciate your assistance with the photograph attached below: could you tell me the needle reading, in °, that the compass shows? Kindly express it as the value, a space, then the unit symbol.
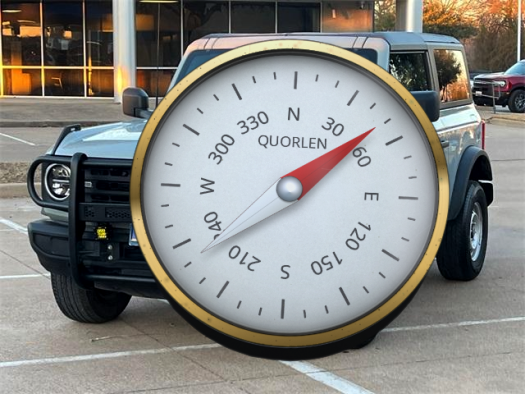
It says 50 °
